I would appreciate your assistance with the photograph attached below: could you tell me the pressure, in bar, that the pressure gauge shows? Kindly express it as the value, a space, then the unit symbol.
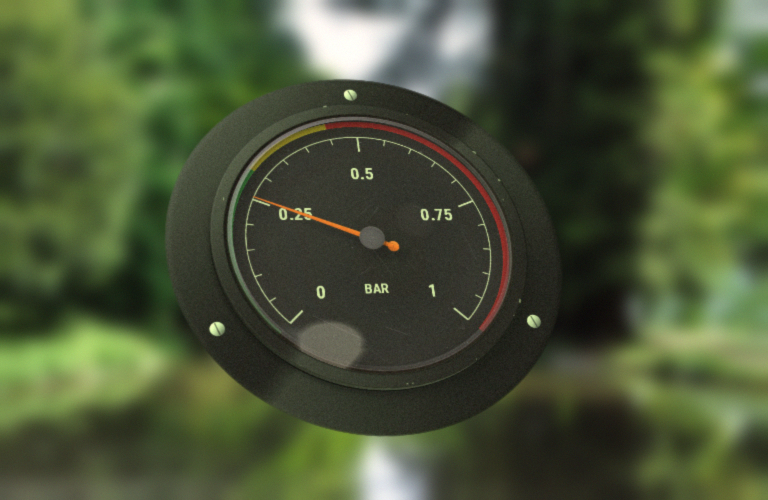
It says 0.25 bar
